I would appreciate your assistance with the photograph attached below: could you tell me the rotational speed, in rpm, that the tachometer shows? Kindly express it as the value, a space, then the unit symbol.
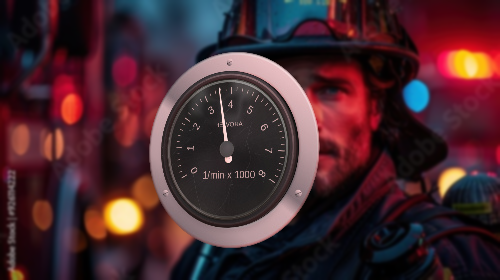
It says 3600 rpm
